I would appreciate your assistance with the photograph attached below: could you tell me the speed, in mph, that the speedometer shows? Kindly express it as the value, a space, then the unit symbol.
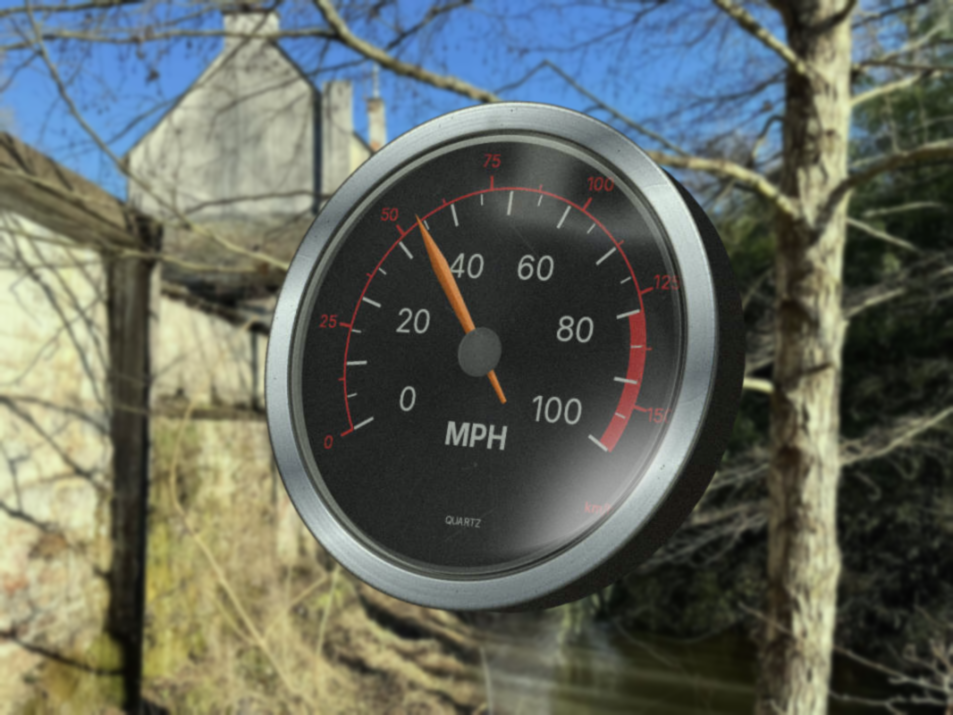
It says 35 mph
